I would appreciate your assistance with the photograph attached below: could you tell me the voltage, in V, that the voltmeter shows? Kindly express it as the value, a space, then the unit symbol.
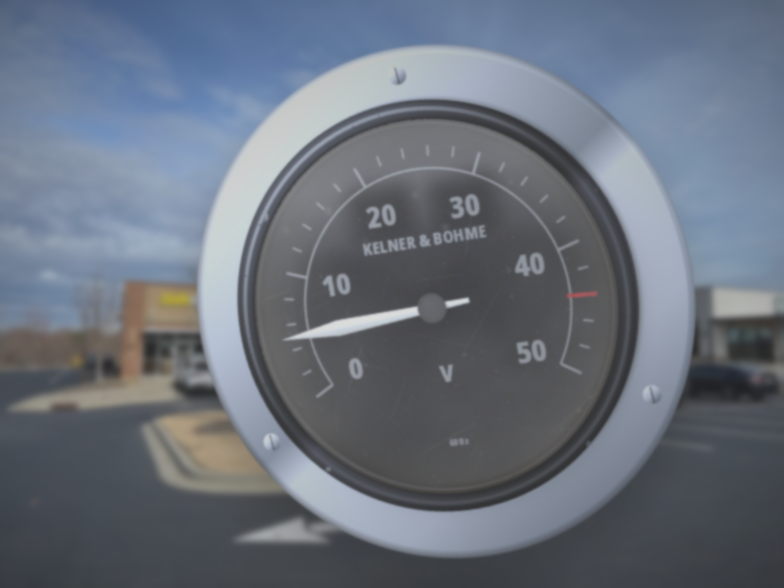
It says 5 V
